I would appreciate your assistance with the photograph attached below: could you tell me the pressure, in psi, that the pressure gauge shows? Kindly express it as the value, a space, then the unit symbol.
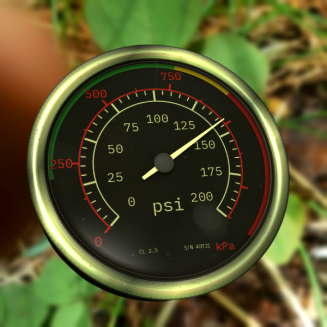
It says 142.5 psi
